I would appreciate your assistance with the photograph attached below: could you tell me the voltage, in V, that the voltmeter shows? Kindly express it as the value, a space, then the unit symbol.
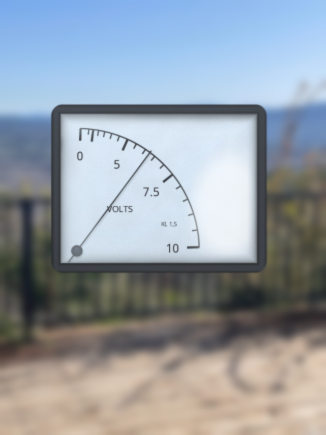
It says 6.25 V
